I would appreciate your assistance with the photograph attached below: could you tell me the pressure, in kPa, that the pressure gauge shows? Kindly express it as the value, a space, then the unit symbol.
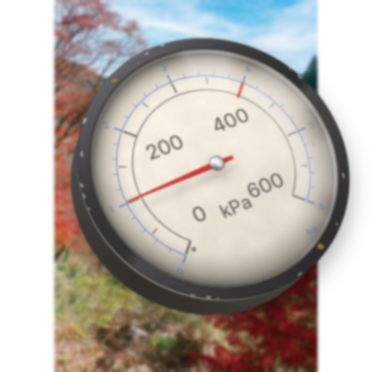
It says 100 kPa
